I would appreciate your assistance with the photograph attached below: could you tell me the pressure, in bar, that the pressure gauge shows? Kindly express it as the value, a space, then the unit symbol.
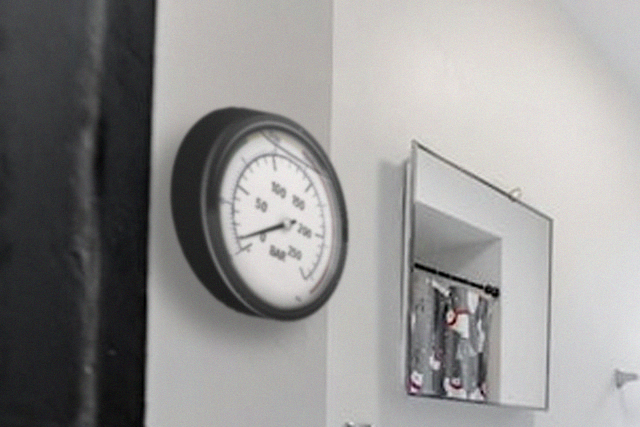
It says 10 bar
